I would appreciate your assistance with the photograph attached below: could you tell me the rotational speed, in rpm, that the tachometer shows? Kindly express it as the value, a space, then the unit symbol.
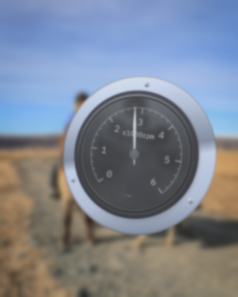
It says 2800 rpm
